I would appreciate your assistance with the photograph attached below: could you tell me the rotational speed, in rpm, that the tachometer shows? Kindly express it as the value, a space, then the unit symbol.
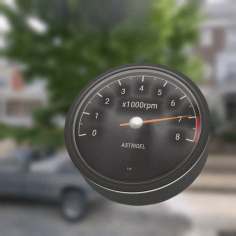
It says 7000 rpm
